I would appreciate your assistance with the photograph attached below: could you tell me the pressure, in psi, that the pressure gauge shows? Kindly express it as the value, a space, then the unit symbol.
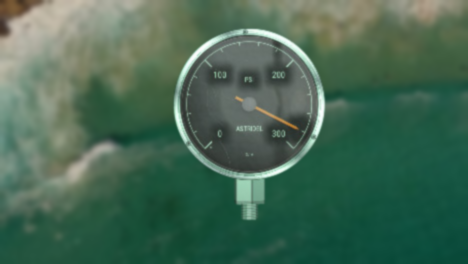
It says 280 psi
